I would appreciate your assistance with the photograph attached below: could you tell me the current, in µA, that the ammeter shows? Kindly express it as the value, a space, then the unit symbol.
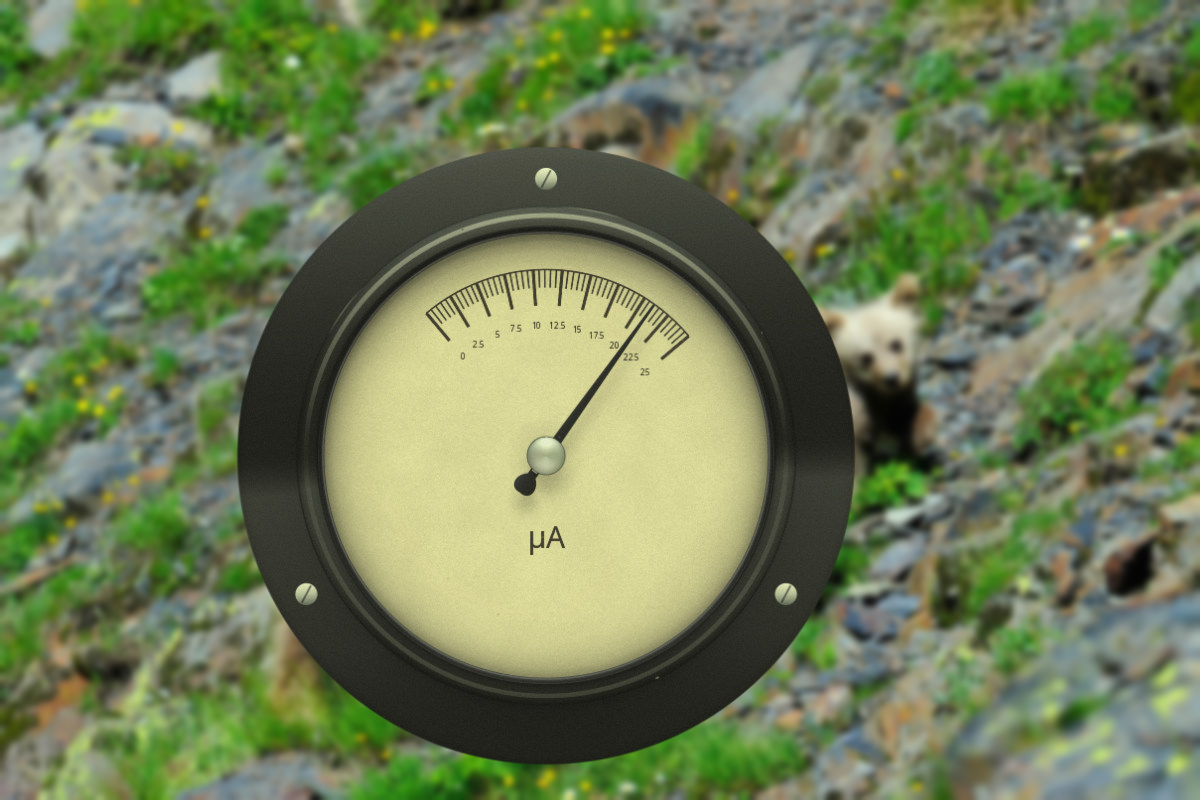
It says 21 µA
